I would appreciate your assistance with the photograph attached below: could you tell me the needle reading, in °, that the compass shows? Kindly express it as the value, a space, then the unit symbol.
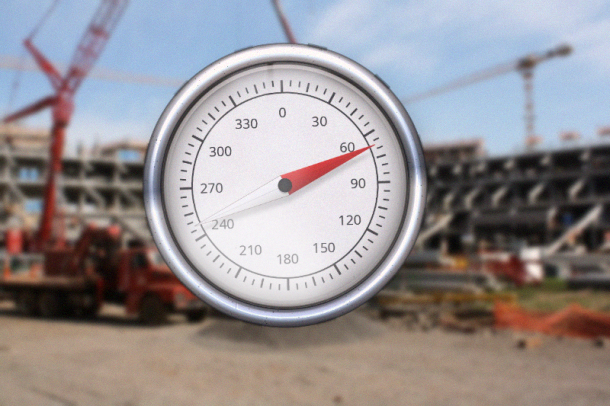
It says 67.5 °
